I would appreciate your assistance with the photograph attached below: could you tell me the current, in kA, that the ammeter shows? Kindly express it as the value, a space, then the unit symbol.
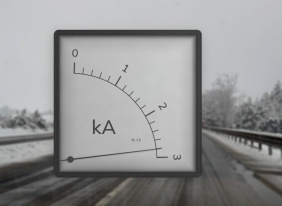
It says 2.8 kA
